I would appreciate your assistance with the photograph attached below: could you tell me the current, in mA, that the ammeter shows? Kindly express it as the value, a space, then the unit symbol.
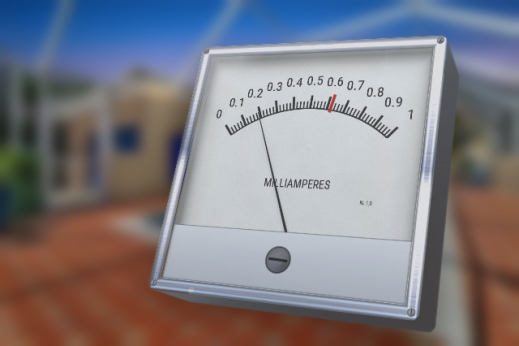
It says 0.2 mA
